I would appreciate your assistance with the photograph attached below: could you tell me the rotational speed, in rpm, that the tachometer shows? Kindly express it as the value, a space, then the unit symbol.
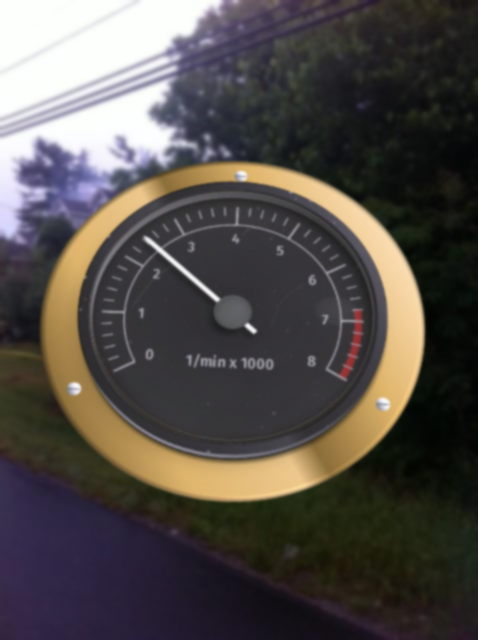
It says 2400 rpm
